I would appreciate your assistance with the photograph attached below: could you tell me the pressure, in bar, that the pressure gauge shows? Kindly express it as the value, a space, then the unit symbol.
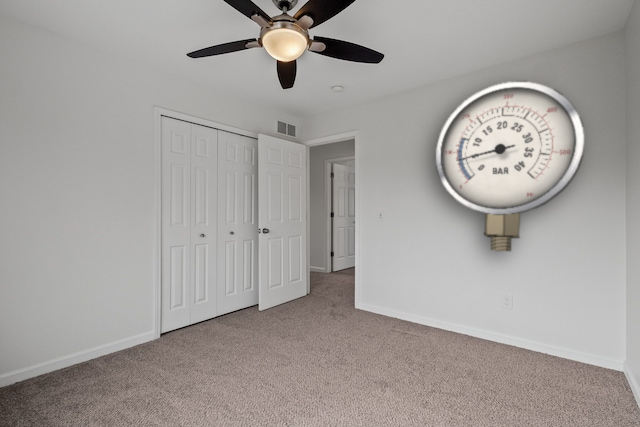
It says 5 bar
